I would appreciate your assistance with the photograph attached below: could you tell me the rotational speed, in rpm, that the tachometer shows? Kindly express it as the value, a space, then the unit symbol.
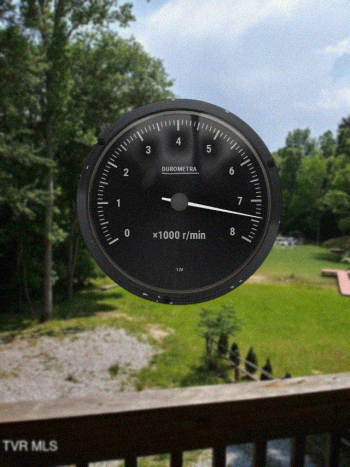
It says 7400 rpm
